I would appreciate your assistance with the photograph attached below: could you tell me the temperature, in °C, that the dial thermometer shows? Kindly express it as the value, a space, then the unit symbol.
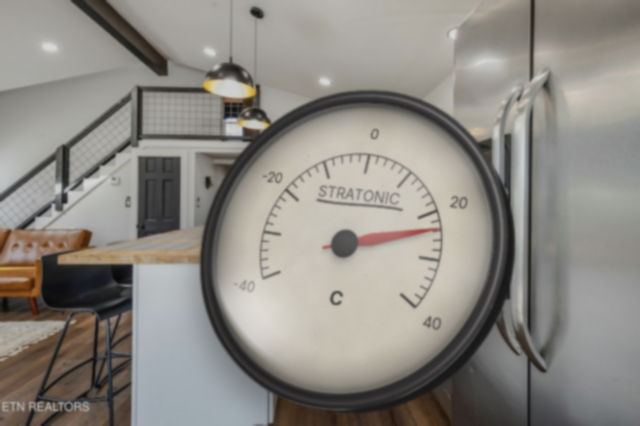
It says 24 °C
